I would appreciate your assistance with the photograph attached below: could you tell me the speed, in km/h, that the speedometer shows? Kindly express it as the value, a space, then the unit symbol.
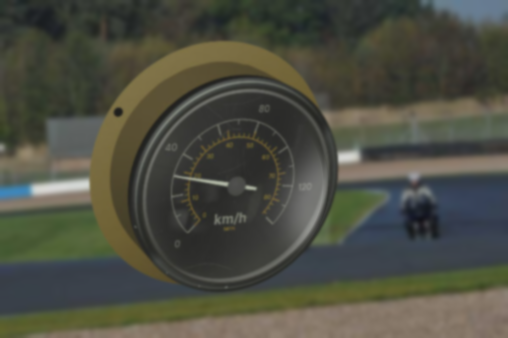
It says 30 km/h
